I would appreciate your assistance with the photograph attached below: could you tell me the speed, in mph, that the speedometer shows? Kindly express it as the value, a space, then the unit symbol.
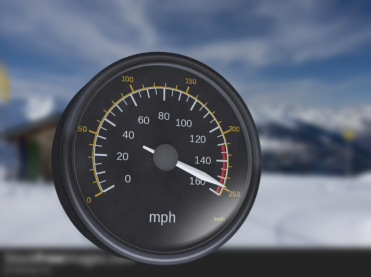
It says 155 mph
